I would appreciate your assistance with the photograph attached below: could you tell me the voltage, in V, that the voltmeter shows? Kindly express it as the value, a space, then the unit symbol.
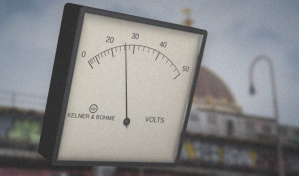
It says 26 V
